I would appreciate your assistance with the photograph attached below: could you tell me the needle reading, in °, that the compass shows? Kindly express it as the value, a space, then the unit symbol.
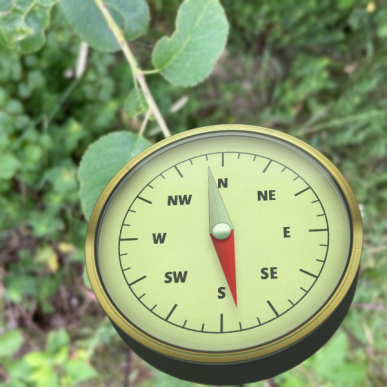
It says 170 °
